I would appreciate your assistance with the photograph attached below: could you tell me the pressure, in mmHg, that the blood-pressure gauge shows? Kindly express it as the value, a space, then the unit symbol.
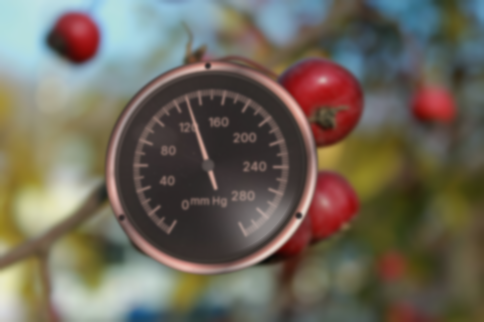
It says 130 mmHg
